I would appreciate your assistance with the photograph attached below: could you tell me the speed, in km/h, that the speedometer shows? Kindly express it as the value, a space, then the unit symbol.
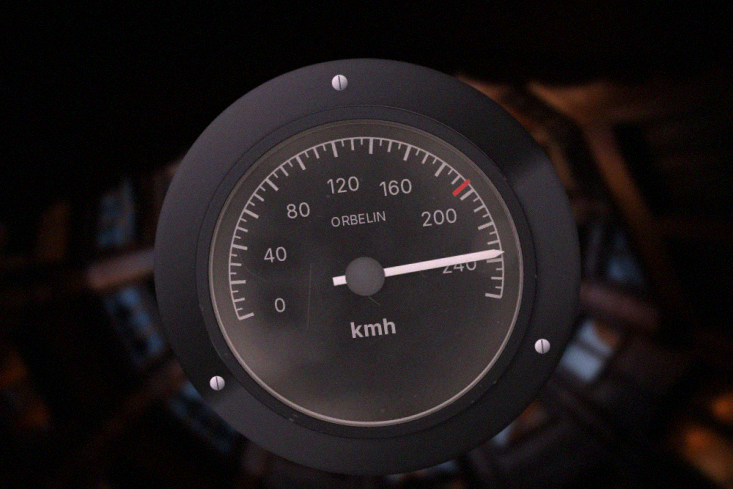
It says 235 km/h
